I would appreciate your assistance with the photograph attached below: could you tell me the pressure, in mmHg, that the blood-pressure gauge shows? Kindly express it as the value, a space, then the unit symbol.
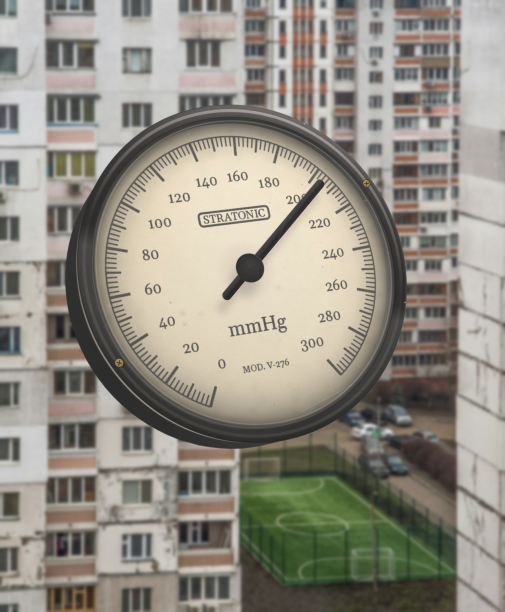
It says 204 mmHg
